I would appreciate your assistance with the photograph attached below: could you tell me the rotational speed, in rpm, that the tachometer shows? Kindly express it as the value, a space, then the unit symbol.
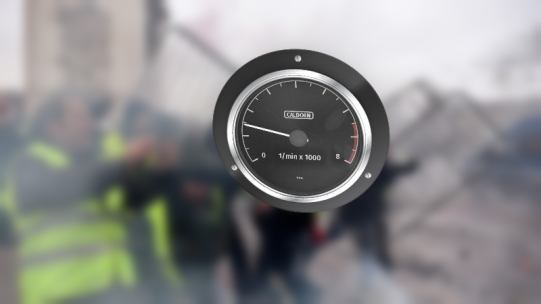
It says 1500 rpm
